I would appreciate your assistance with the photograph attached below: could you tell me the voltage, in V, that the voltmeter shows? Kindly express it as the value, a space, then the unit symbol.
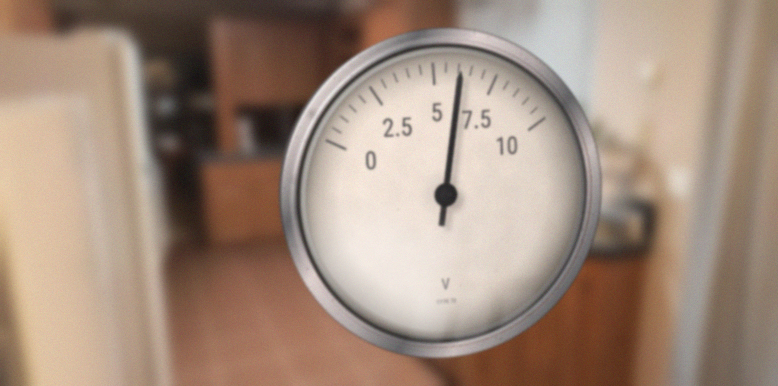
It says 6 V
